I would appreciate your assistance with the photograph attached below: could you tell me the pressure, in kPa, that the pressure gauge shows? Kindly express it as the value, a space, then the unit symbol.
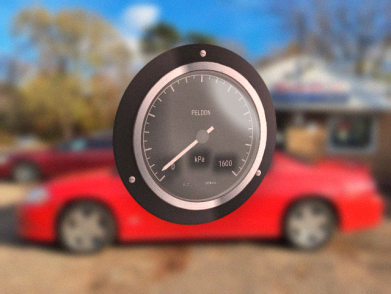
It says 50 kPa
